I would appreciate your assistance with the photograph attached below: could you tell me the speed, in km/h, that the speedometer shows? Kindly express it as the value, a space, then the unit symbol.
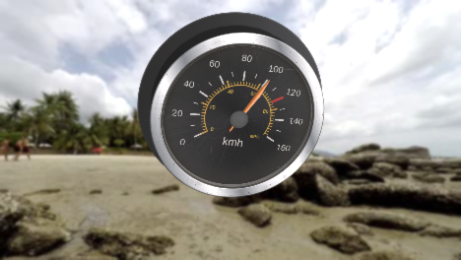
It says 100 km/h
